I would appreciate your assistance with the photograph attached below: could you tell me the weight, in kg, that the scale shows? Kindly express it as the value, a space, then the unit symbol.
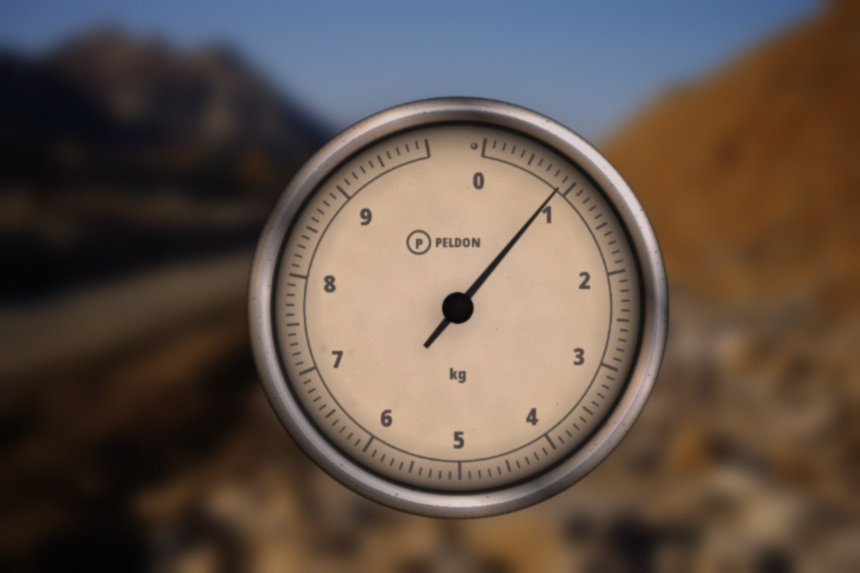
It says 0.9 kg
